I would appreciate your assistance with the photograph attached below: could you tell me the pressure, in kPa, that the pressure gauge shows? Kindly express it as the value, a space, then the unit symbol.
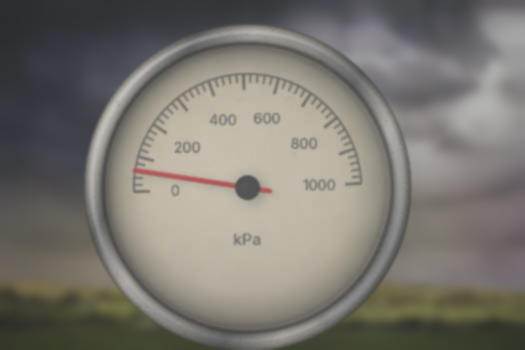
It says 60 kPa
